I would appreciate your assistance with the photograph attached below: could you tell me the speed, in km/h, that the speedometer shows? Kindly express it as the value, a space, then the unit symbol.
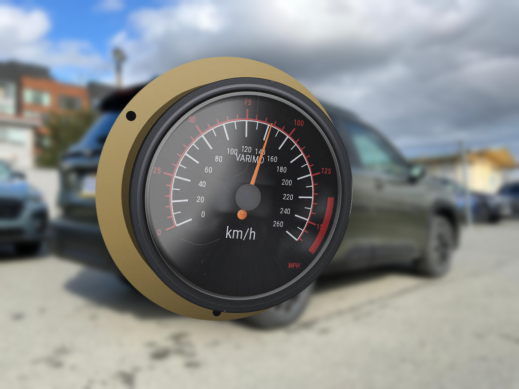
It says 140 km/h
